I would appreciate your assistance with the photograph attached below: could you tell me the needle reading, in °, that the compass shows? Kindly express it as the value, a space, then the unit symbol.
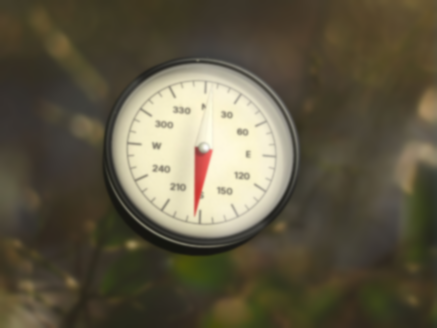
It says 185 °
